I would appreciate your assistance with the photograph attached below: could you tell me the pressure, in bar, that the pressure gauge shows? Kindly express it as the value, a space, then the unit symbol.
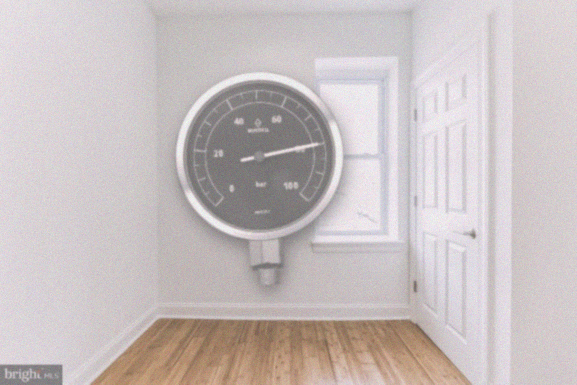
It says 80 bar
